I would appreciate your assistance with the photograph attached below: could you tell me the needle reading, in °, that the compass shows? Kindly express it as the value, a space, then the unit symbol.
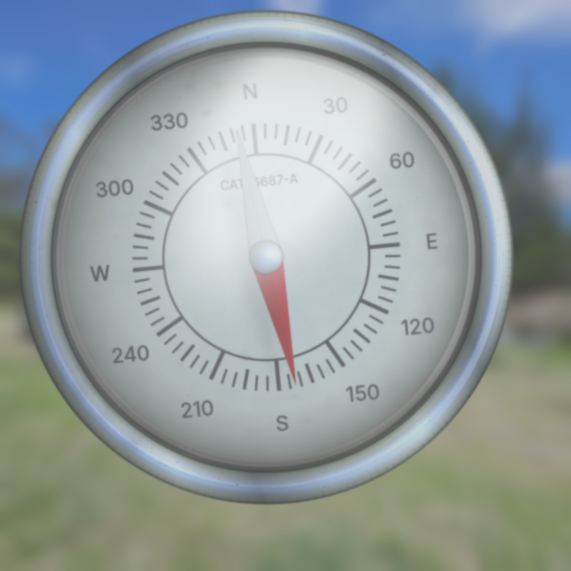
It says 172.5 °
